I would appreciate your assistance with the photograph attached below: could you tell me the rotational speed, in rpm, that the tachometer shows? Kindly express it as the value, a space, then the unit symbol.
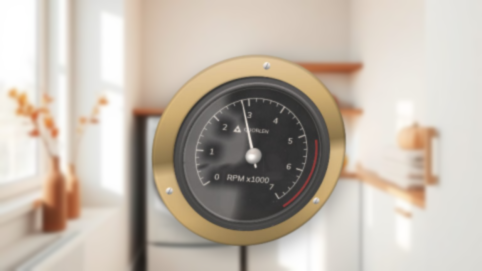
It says 2800 rpm
